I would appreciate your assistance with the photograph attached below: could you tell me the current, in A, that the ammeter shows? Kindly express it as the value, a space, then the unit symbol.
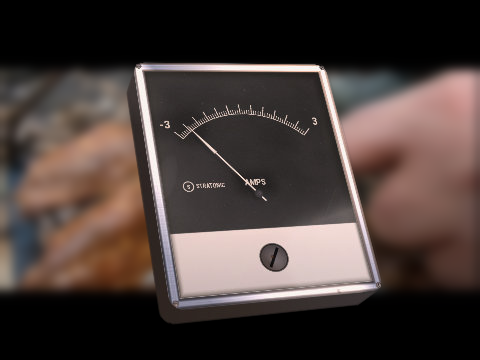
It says -2.5 A
